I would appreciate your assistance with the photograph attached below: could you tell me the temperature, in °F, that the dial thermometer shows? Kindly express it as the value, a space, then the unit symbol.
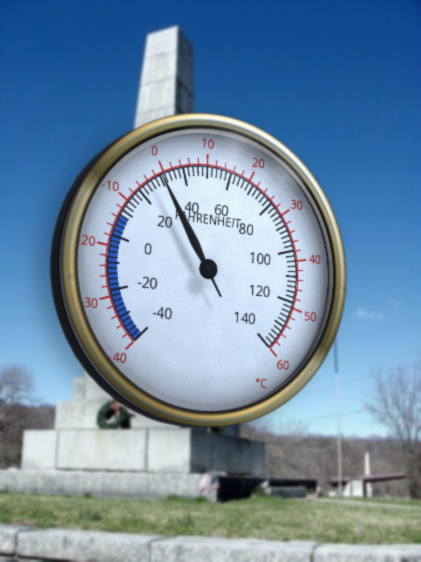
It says 30 °F
